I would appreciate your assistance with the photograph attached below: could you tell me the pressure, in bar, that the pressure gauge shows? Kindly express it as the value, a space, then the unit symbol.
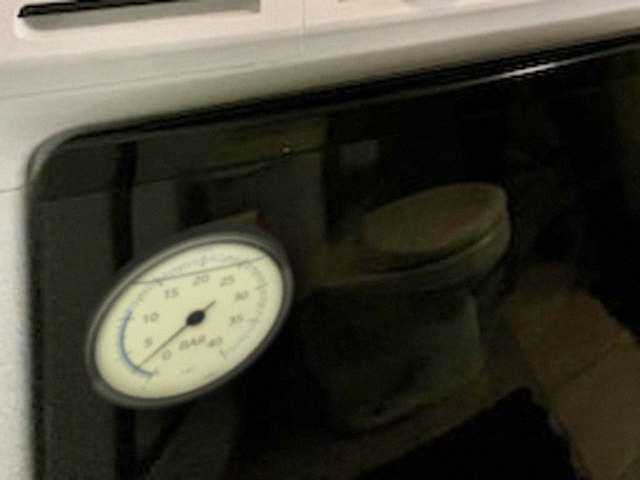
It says 2.5 bar
